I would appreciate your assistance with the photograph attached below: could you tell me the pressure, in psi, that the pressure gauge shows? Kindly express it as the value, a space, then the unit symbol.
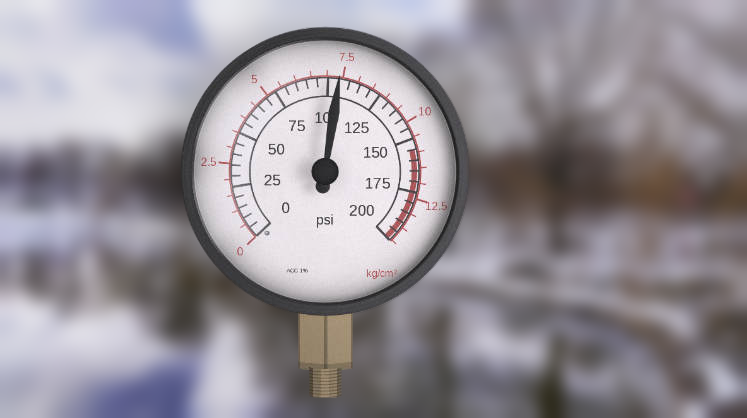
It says 105 psi
